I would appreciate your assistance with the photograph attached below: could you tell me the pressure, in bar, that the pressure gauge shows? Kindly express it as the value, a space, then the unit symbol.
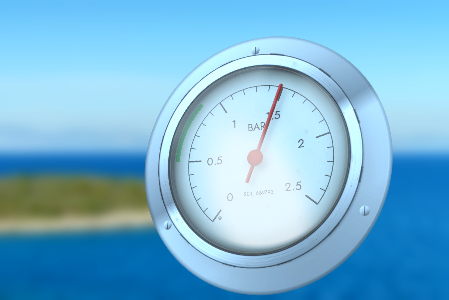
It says 1.5 bar
